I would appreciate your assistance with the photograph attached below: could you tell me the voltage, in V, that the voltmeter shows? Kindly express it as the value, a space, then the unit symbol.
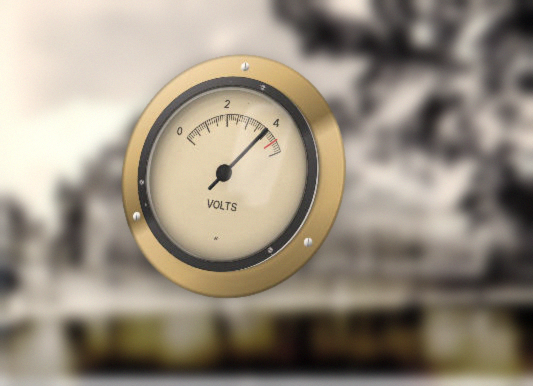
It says 4 V
